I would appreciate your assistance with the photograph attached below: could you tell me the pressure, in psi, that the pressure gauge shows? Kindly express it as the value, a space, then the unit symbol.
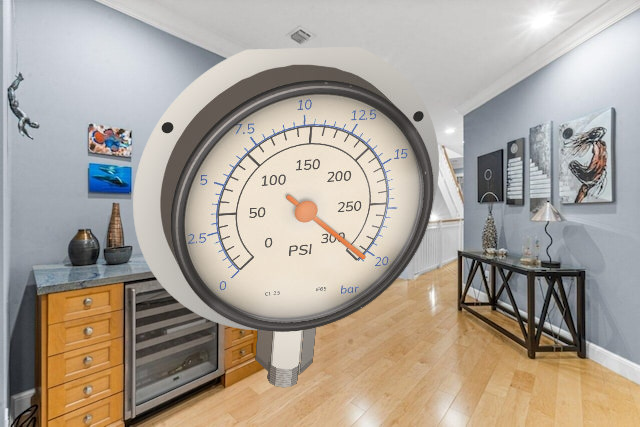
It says 295 psi
